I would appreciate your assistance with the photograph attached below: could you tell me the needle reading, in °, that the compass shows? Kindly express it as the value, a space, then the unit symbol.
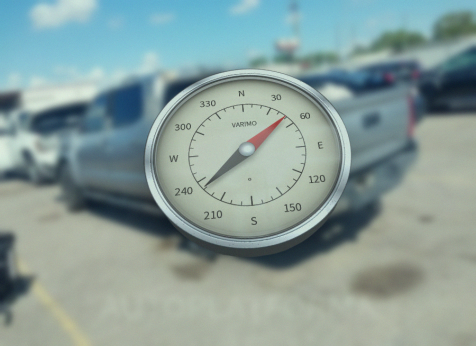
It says 50 °
